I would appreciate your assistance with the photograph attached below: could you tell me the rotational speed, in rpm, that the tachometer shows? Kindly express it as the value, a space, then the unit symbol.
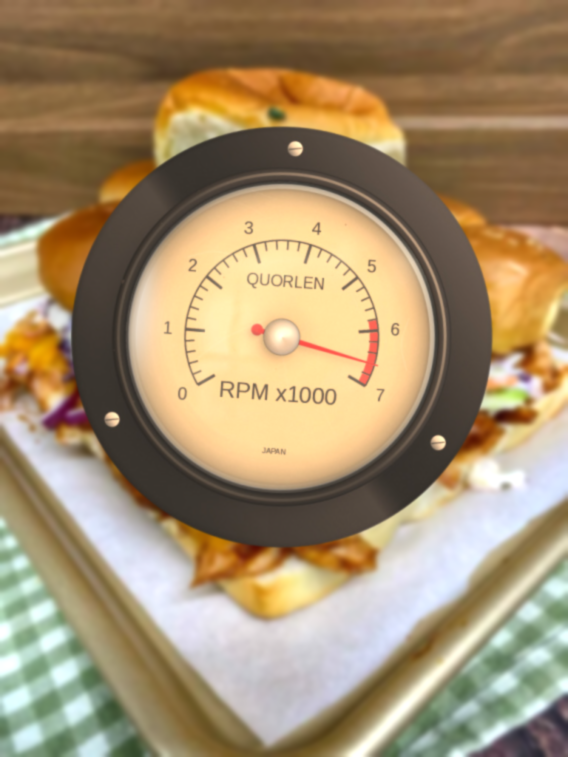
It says 6600 rpm
